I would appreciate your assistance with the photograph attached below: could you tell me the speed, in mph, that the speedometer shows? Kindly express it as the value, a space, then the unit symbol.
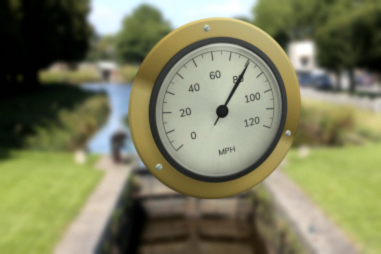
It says 80 mph
